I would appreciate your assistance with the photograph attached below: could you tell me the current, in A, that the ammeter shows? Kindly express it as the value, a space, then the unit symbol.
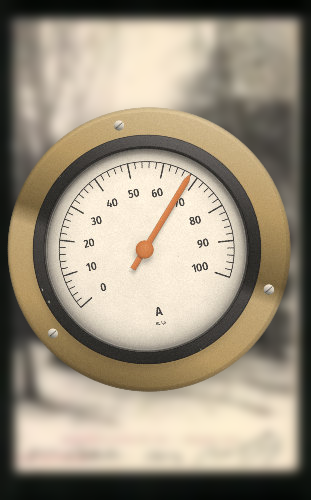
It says 68 A
